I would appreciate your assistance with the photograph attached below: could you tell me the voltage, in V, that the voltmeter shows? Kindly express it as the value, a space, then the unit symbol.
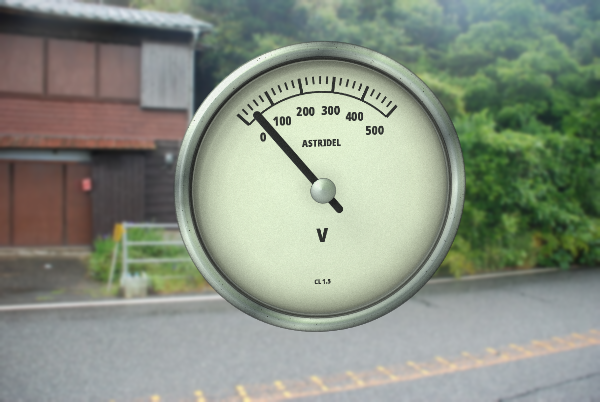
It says 40 V
